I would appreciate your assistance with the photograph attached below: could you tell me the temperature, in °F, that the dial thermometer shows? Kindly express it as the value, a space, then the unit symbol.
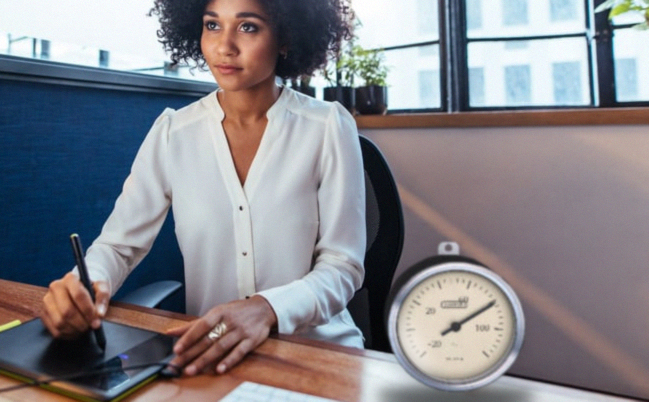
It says 80 °F
